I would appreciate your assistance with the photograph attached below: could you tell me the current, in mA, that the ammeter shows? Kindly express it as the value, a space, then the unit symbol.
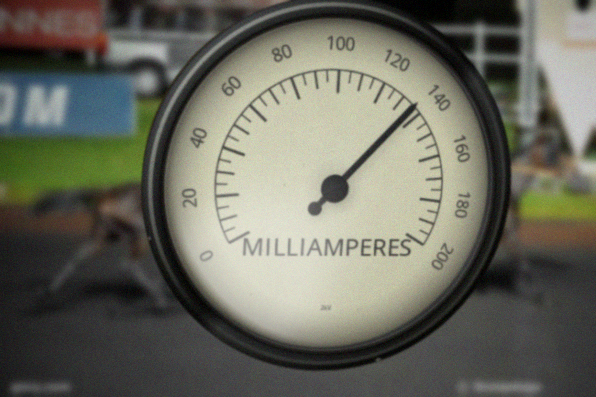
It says 135 mA
